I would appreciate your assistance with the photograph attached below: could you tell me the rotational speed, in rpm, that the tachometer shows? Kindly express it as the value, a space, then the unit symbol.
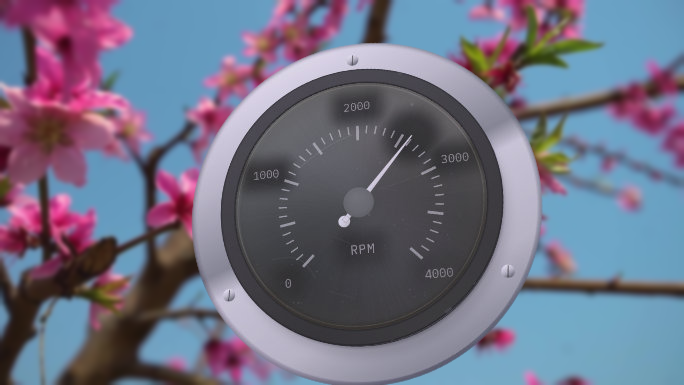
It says 2600 rpm
